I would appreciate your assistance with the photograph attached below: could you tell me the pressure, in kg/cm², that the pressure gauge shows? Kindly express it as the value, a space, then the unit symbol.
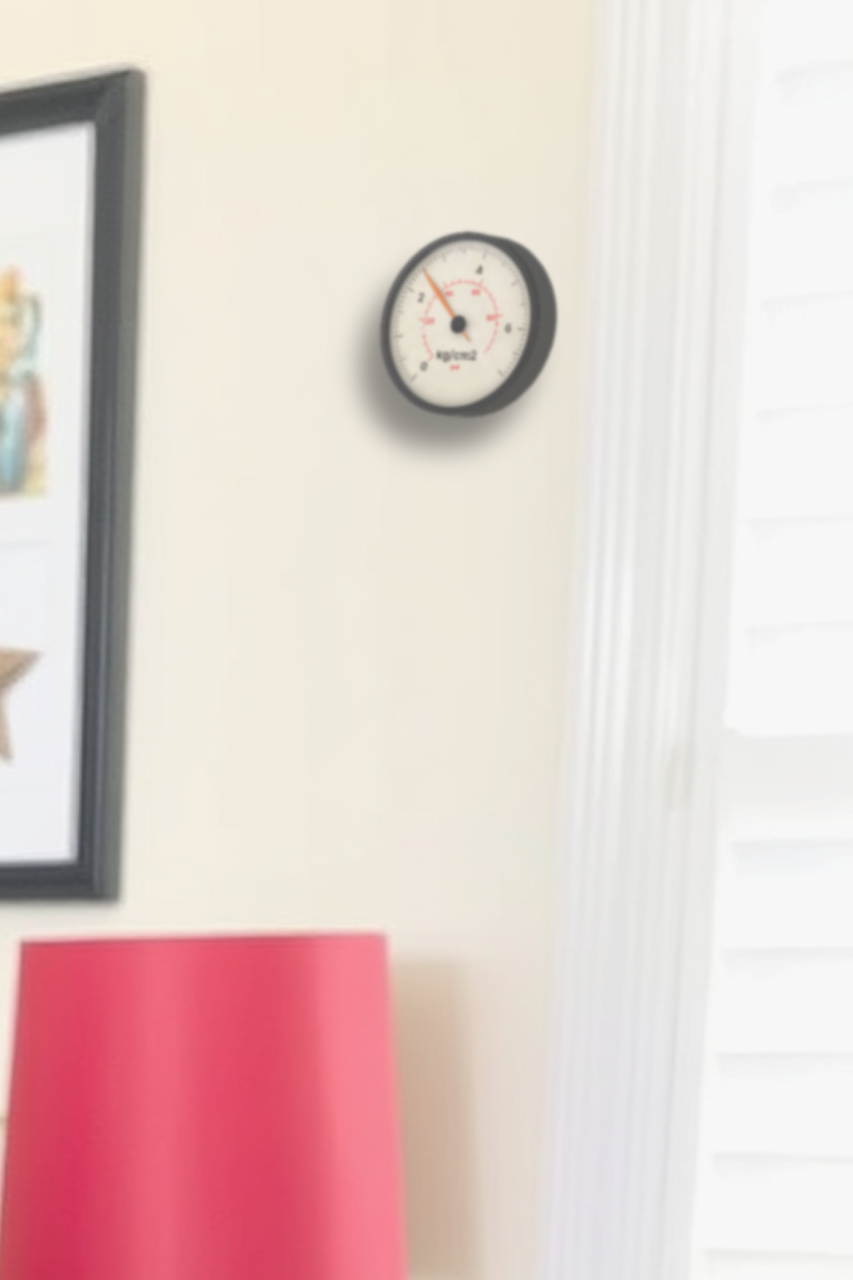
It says 2.5 kg/cm²
